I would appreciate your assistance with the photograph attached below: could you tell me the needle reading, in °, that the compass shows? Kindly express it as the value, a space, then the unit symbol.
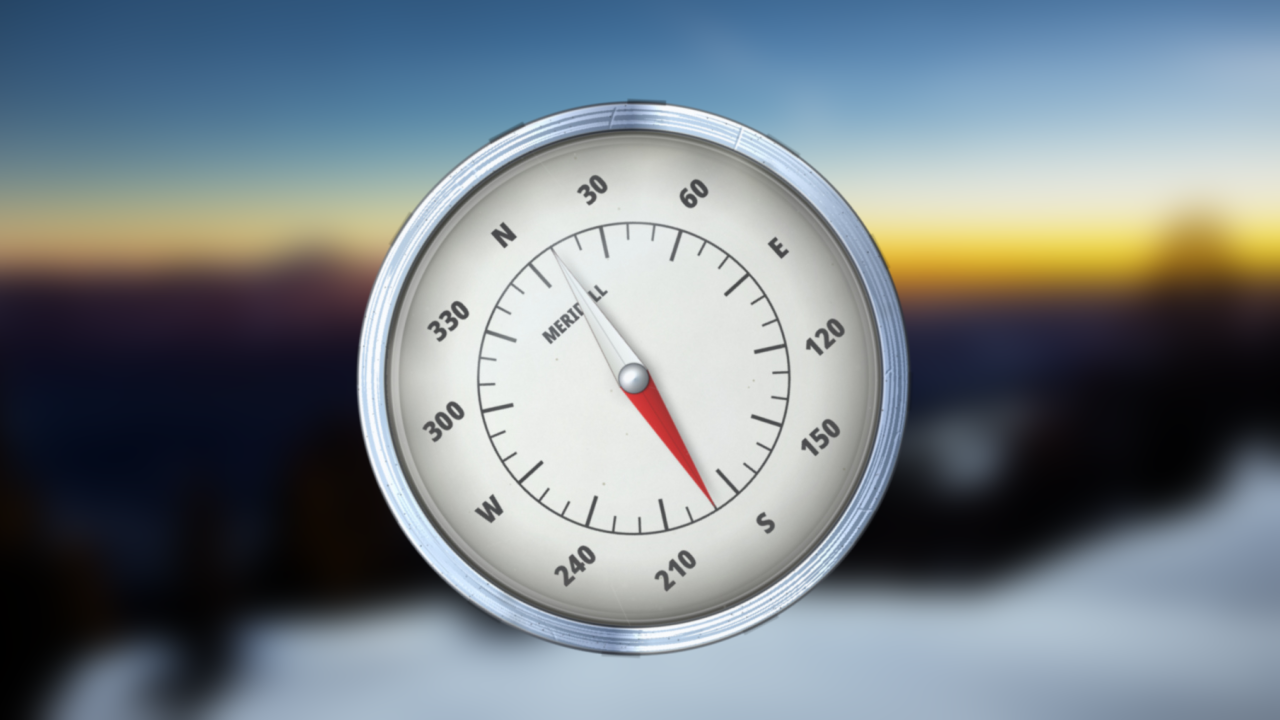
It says 190 °
